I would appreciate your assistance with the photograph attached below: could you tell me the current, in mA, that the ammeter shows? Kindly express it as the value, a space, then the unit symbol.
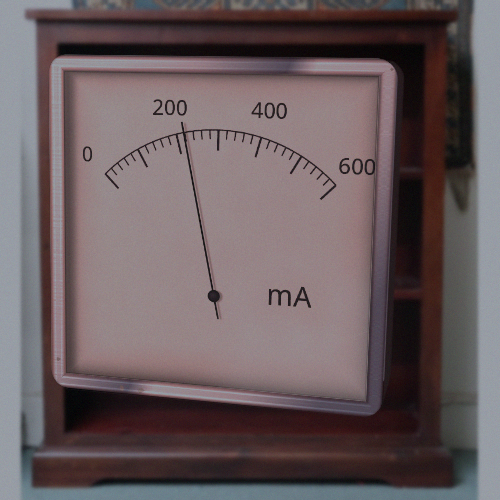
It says 220 mA
